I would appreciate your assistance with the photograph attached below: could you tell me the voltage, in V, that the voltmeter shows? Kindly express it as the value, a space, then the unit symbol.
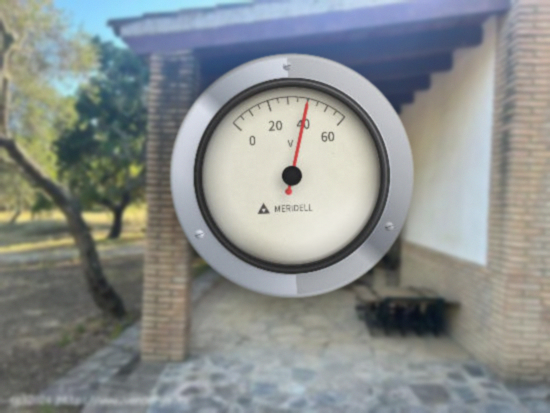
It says 40 V
